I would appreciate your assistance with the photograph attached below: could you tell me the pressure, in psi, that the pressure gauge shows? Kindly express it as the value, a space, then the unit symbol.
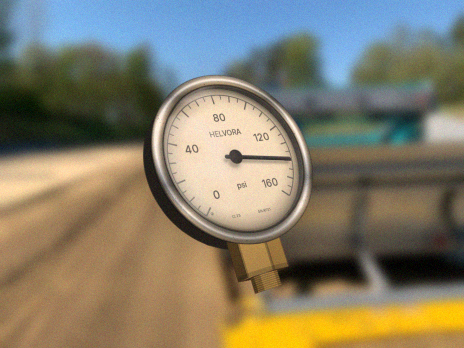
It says 140 psi
